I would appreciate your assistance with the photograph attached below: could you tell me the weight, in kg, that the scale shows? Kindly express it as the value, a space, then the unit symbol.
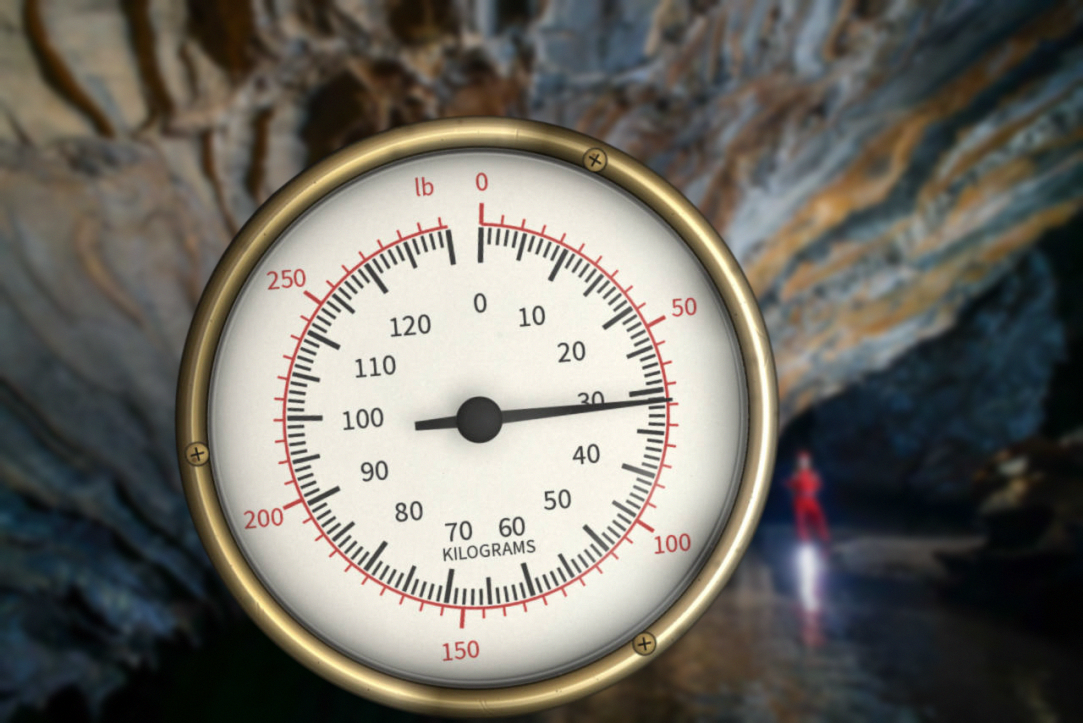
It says 31 kg
